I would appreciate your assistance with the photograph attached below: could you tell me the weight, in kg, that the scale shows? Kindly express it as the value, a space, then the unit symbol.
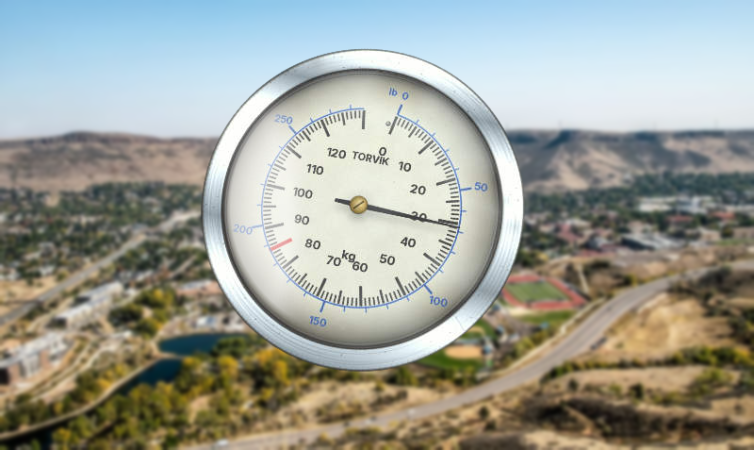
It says 31 kg
